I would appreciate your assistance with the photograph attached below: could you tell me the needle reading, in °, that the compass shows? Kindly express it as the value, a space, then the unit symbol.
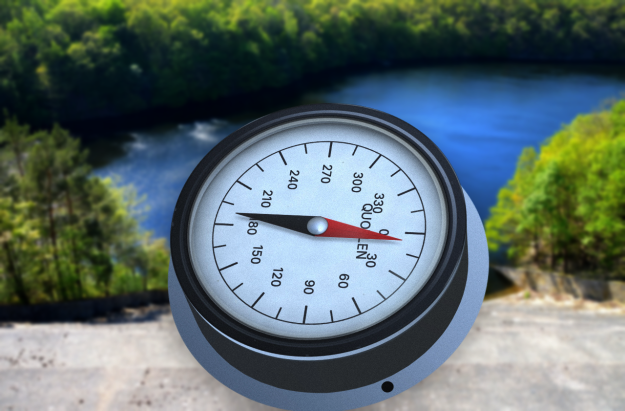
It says 7.5 °
